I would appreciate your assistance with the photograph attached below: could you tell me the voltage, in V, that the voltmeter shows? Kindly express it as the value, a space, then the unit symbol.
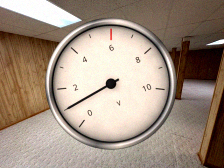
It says 1 V
